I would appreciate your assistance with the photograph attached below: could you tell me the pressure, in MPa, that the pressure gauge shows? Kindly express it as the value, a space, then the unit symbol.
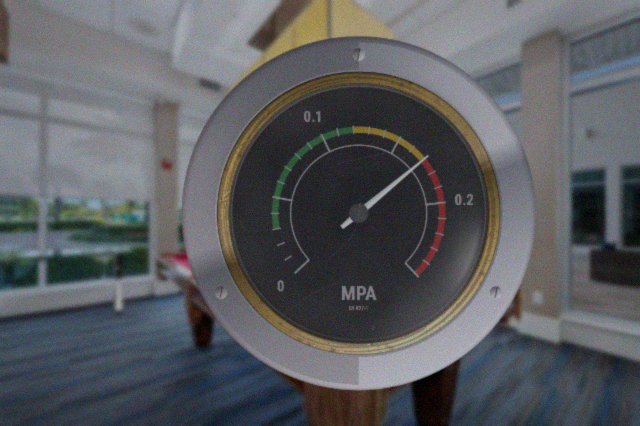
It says 0.17 MPa
